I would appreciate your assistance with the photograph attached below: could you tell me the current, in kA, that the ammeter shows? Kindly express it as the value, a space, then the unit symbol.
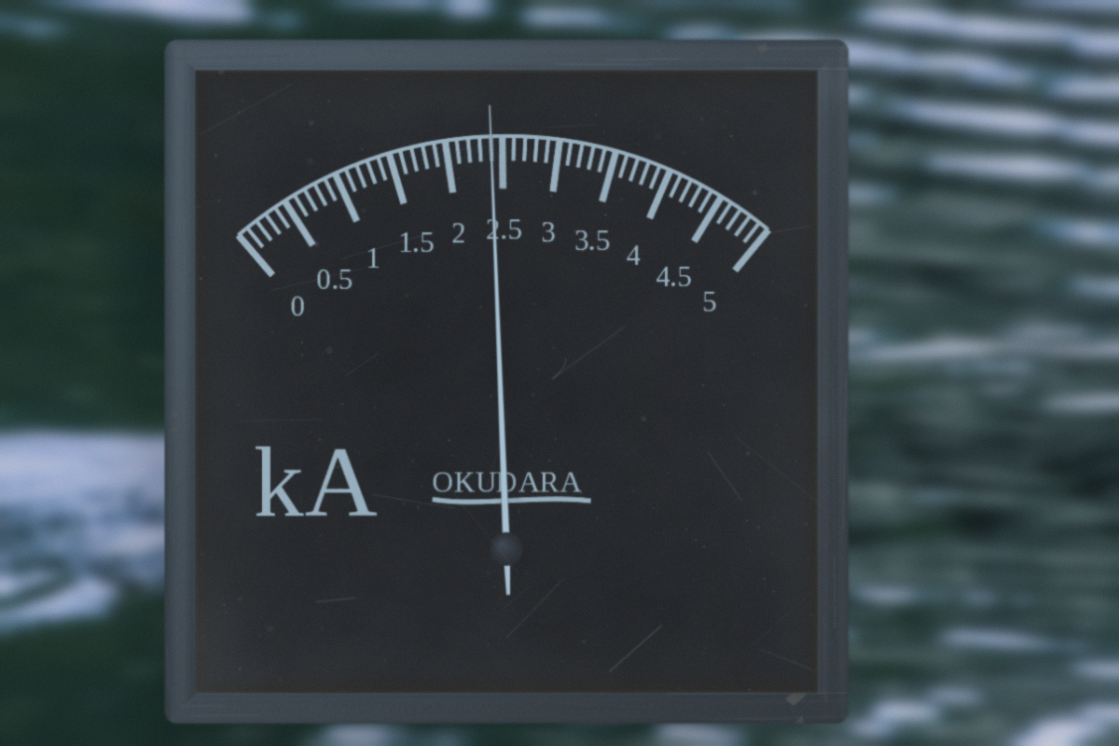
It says 2.4 kA
